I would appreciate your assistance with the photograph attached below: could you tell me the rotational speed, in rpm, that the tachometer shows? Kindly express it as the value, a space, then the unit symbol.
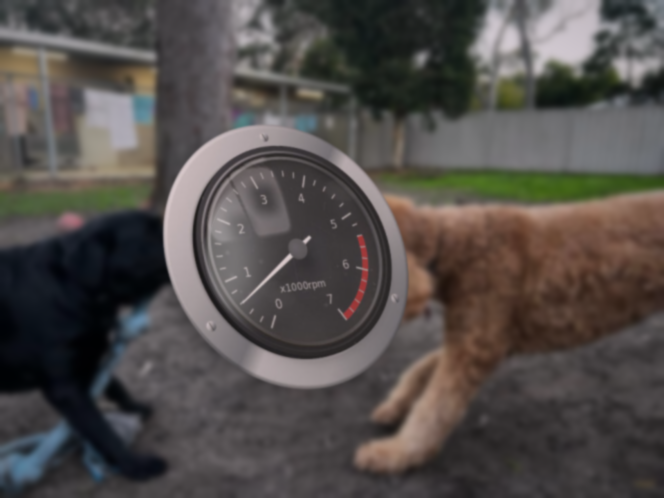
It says 600 rpm
